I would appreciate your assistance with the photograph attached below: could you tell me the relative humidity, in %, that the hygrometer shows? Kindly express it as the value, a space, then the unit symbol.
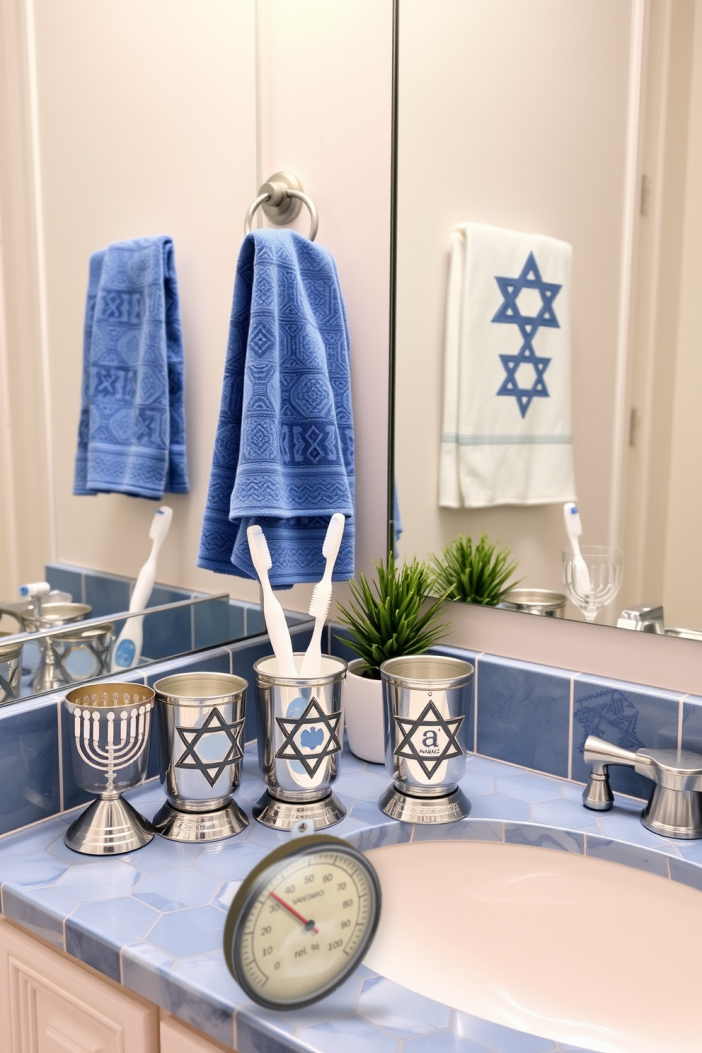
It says 34 %
